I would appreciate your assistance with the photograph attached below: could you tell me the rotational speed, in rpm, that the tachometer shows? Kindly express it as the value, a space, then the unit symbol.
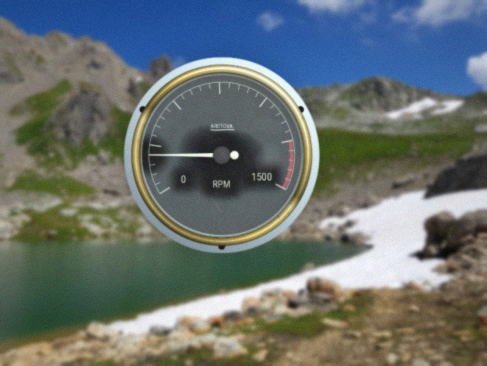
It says 200 rpm
